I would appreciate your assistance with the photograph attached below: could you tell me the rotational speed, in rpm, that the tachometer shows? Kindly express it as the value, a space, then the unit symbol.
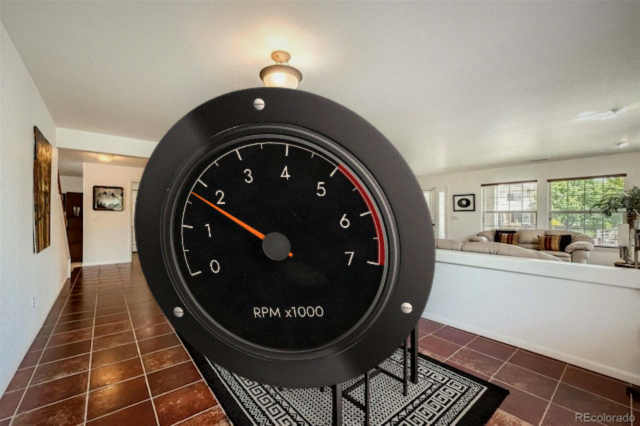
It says 1750 rpm
